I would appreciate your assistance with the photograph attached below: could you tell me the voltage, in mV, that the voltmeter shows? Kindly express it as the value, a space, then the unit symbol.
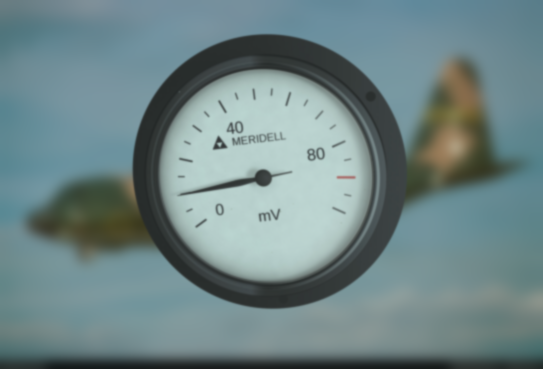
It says 10 mV
